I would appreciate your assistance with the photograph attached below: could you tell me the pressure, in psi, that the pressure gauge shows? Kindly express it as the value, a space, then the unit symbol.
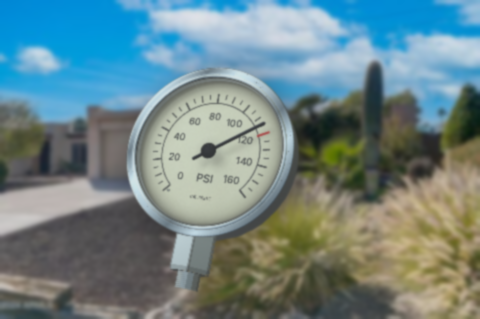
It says 115 psi
